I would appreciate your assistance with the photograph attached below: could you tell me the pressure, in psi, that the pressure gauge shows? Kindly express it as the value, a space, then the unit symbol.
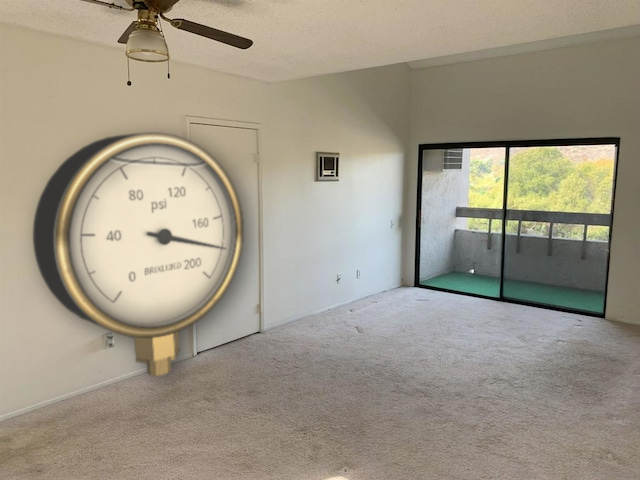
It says 180 psi
